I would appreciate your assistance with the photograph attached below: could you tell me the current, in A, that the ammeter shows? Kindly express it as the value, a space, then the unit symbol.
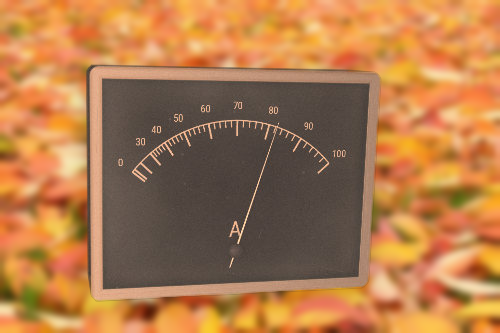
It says 82 A
